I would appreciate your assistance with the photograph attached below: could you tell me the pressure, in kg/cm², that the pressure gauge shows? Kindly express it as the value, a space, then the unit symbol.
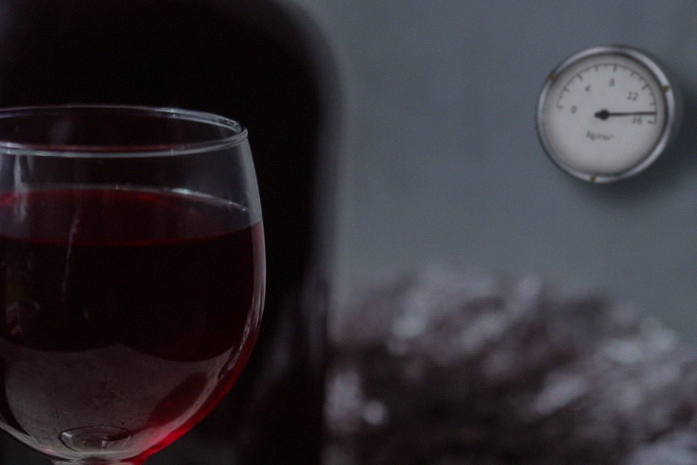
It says 15 kg/cm²
